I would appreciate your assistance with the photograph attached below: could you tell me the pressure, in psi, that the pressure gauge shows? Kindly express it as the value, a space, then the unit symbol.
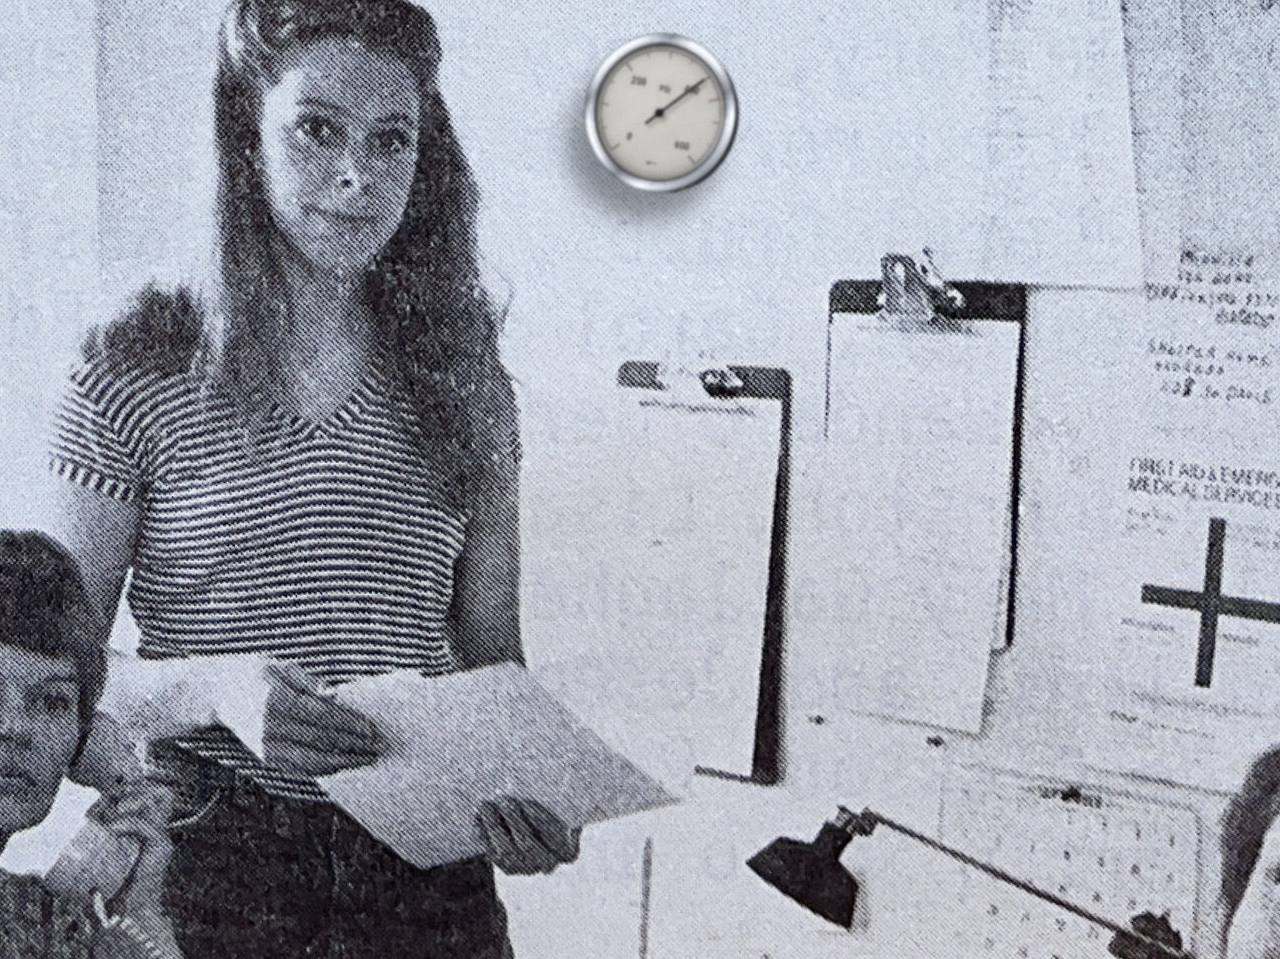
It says 400 psi
